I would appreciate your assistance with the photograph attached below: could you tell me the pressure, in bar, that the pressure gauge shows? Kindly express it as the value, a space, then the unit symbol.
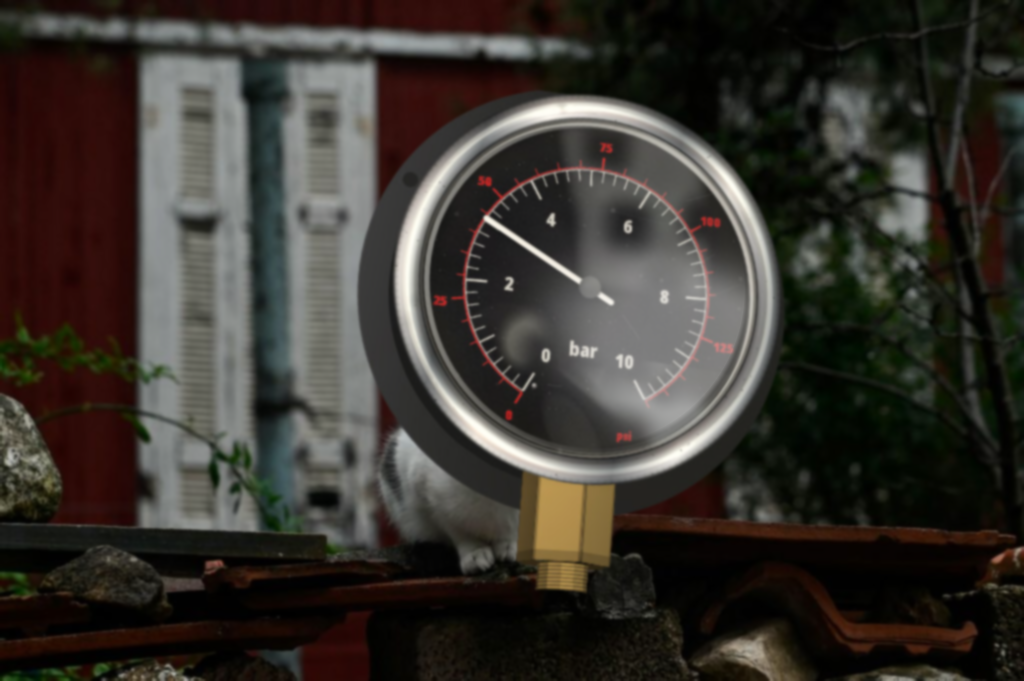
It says 3 bar
